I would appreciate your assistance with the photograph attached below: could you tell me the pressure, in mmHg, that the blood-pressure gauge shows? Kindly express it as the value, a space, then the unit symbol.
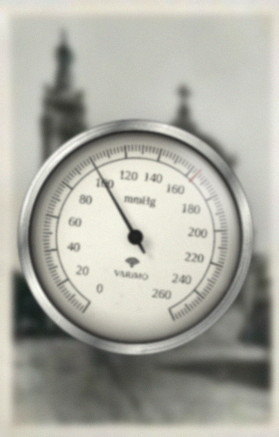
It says 100 mmHg
